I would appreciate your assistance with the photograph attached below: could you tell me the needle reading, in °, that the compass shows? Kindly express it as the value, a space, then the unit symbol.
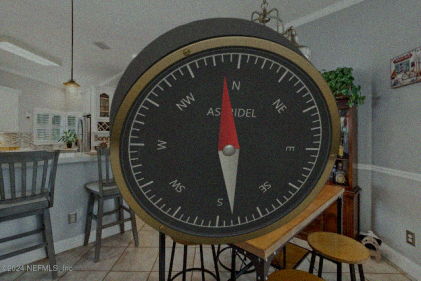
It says 350 °
